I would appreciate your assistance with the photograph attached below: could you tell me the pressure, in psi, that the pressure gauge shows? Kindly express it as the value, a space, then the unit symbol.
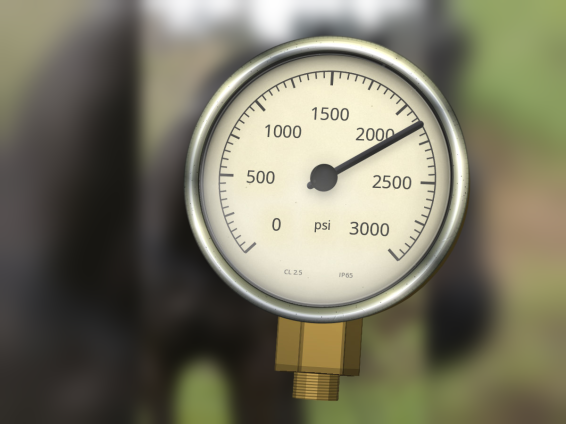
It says 2150 psi
